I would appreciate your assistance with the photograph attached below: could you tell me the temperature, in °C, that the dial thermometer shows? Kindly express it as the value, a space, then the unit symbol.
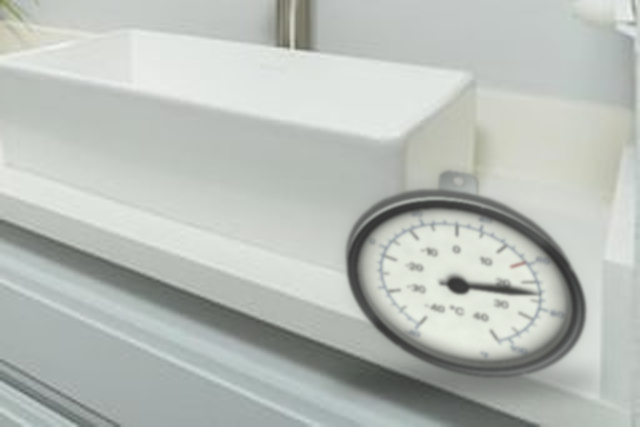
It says 22.5 °C
